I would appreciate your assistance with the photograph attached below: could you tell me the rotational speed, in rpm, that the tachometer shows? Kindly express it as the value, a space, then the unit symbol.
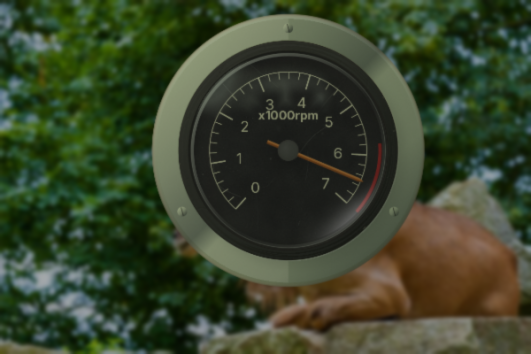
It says 6500 rpm
